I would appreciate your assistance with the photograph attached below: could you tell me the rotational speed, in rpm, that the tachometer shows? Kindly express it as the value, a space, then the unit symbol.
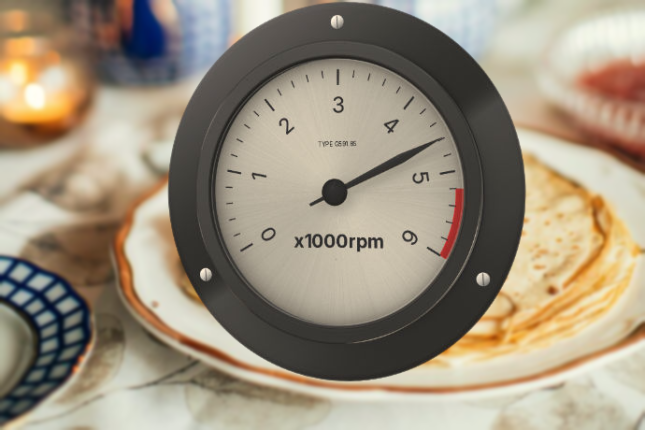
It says 4600 rpm
